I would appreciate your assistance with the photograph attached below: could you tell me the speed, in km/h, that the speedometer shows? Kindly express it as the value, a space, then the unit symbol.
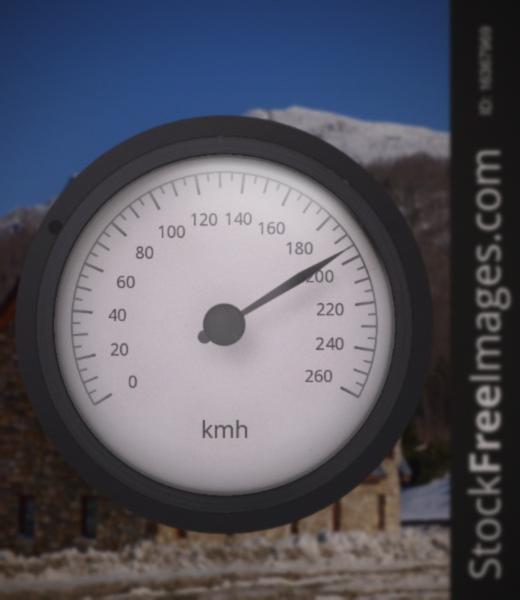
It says 195 km/h
